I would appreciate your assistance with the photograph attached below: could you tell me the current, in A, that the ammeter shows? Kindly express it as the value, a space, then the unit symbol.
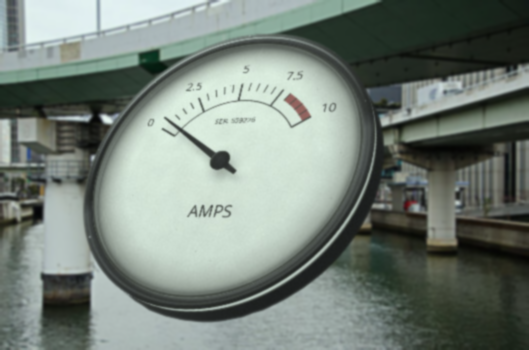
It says 0.5 A
